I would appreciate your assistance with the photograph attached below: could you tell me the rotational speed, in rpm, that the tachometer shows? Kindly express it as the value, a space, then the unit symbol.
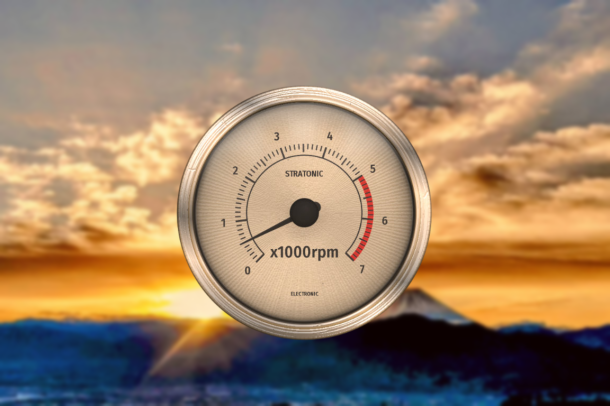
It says 500 rpm
